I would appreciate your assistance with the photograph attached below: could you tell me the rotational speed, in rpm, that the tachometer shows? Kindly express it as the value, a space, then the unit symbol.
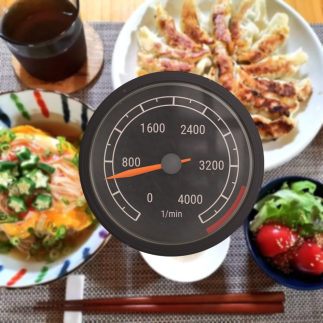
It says 600 rpm
